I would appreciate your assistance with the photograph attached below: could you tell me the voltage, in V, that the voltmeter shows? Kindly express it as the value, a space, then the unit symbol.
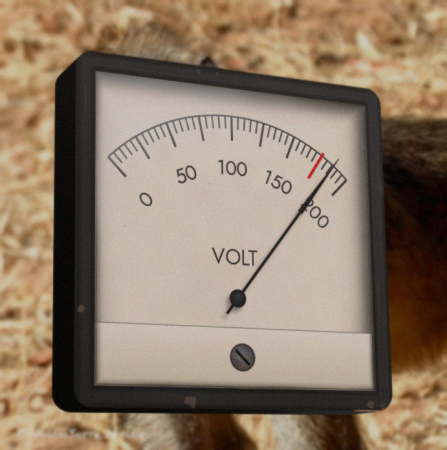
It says 185 V
